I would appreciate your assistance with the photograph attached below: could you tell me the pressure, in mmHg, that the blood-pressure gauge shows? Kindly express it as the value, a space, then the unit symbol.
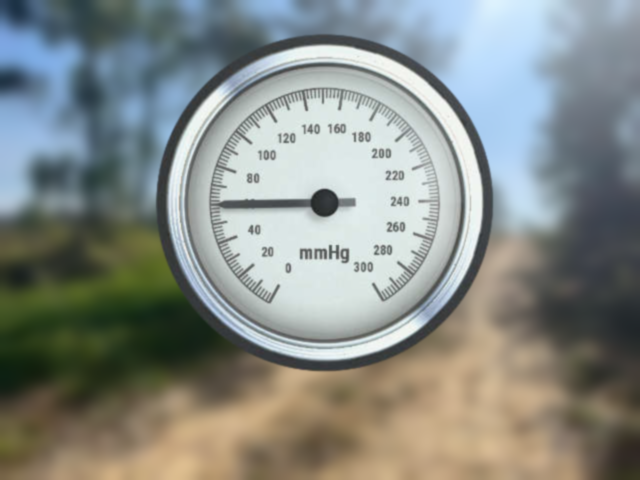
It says 60 mmHg
